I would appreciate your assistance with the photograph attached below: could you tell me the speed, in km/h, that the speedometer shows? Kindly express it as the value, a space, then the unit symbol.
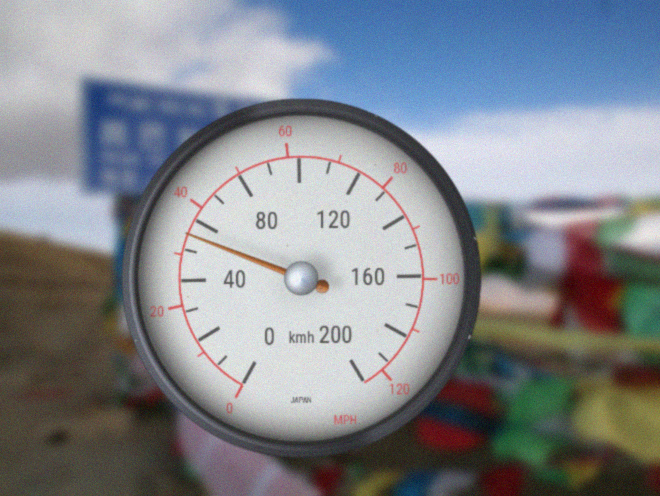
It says 55 km/h
